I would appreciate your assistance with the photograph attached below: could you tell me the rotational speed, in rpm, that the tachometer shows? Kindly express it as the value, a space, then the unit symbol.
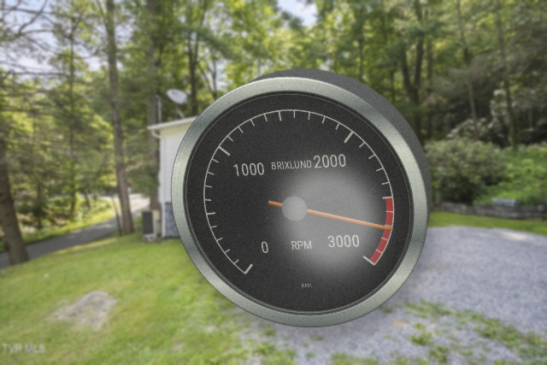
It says 2700 rpm
